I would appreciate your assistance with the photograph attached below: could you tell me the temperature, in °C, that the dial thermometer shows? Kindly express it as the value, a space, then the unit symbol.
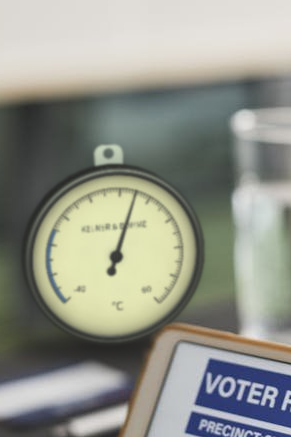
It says 15 °C
